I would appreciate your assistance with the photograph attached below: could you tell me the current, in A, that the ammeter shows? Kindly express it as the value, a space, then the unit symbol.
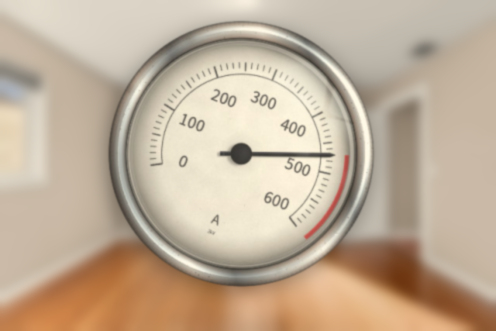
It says 470 A
